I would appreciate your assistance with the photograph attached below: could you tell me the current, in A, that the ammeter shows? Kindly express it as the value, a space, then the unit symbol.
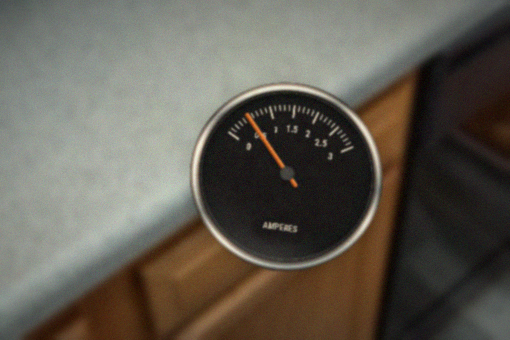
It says 0.5 A
